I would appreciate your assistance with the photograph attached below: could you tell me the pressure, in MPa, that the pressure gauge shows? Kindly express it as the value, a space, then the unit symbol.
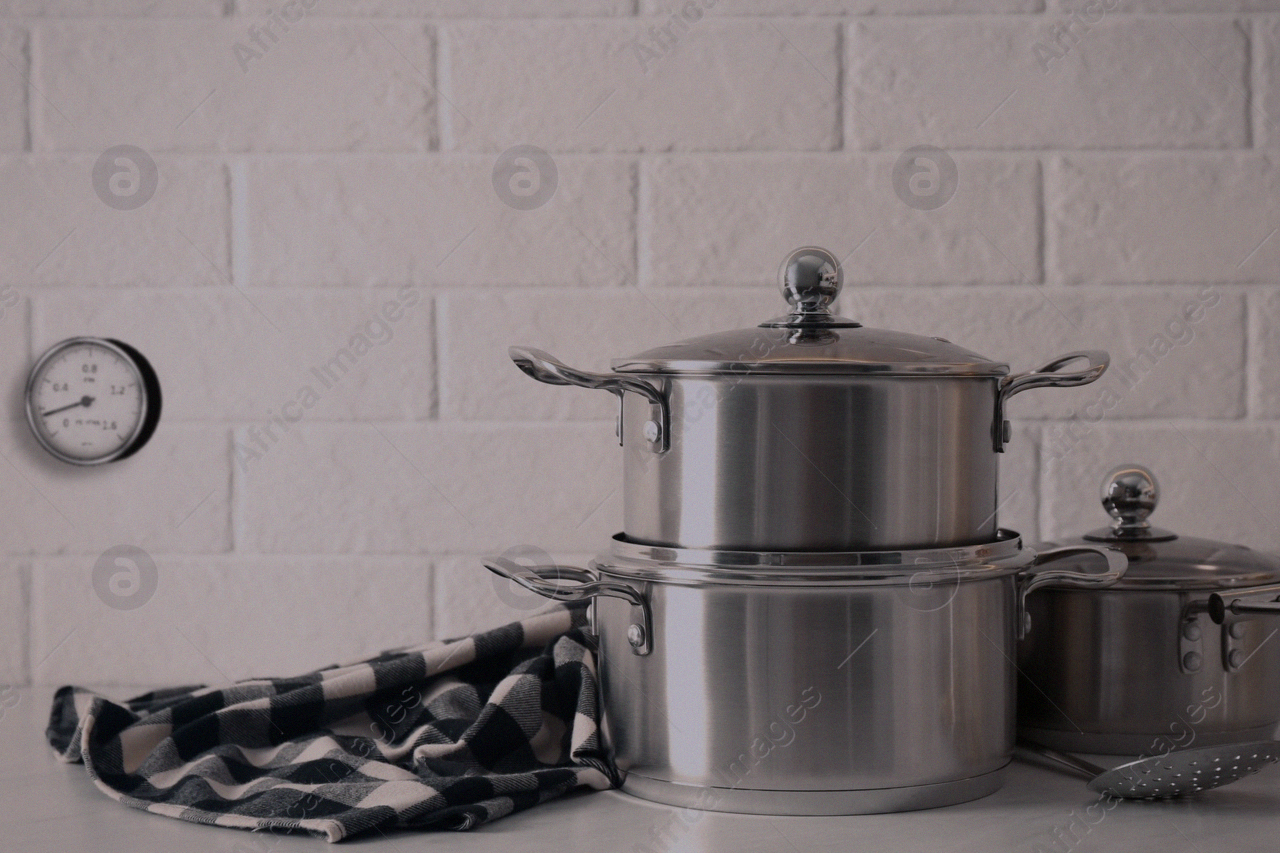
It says 0.15 MPa
